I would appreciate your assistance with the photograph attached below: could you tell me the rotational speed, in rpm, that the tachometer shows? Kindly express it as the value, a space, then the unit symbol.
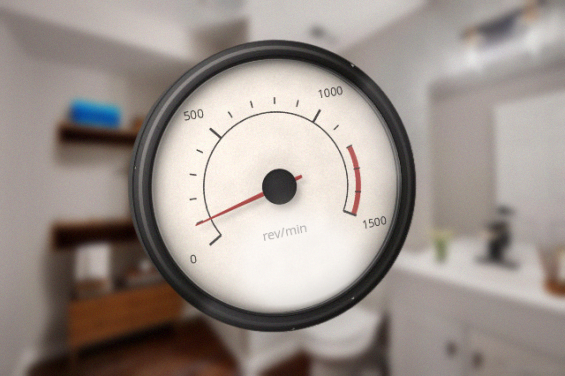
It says 100 rpm
